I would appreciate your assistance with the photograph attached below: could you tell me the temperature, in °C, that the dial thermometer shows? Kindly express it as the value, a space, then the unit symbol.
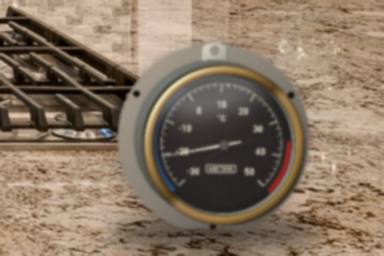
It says -20 °C
